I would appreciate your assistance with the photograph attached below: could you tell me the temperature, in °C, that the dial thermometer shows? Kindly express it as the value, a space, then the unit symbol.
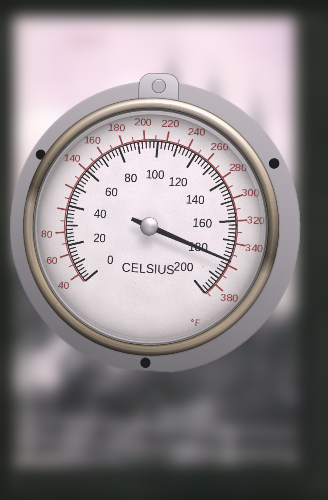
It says 180 °C
